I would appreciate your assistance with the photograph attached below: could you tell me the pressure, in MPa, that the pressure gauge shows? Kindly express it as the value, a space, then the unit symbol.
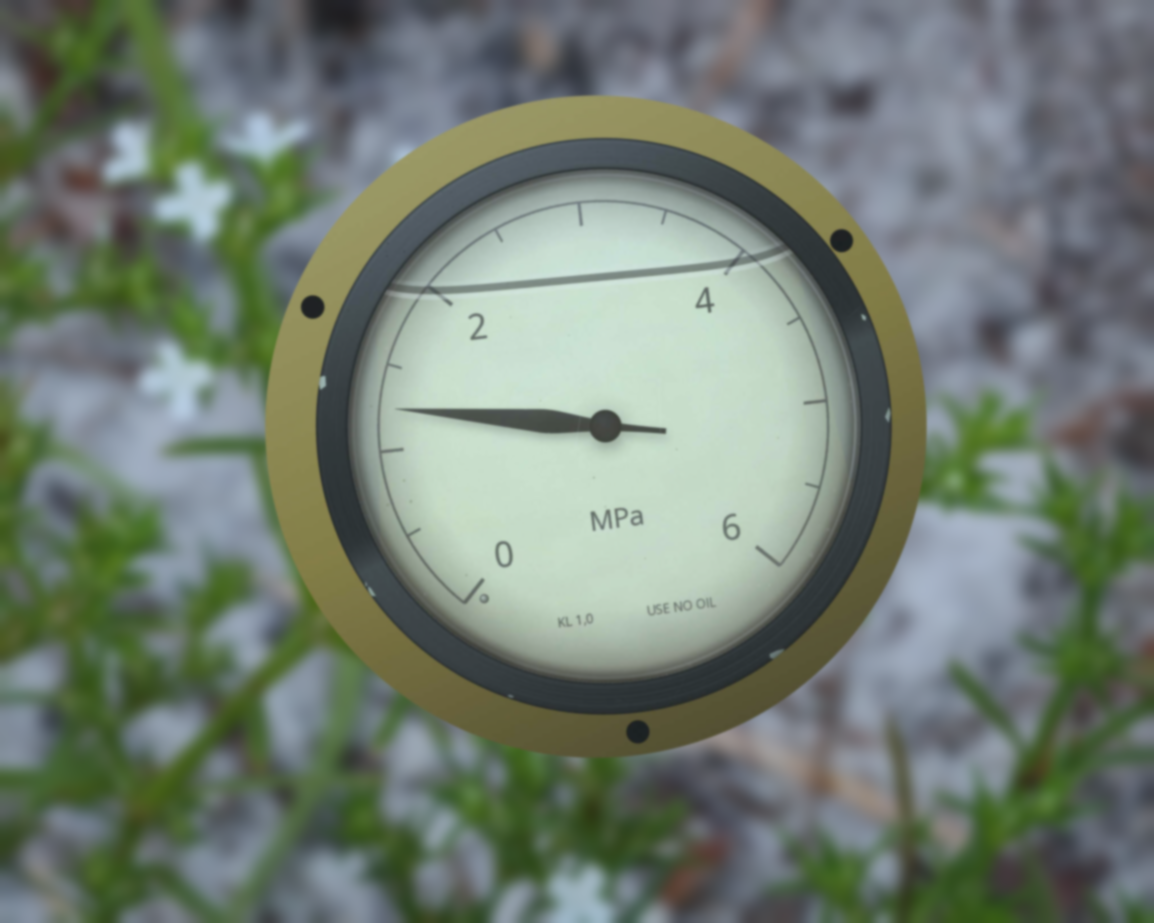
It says 1.25 MPa
